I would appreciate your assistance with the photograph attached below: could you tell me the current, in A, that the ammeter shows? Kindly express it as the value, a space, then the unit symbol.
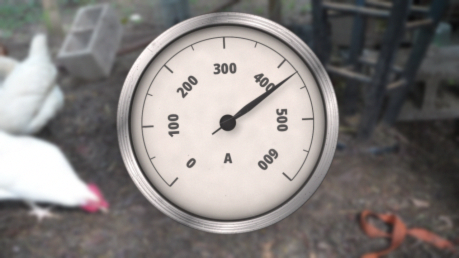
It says 425 A
